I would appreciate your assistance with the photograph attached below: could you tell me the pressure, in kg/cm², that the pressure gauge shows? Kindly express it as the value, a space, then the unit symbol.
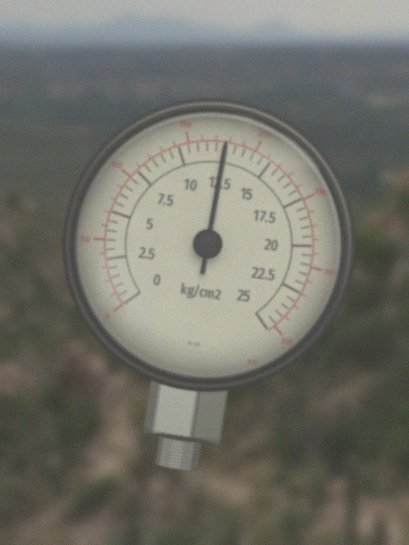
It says 12.5 kg/cm²
